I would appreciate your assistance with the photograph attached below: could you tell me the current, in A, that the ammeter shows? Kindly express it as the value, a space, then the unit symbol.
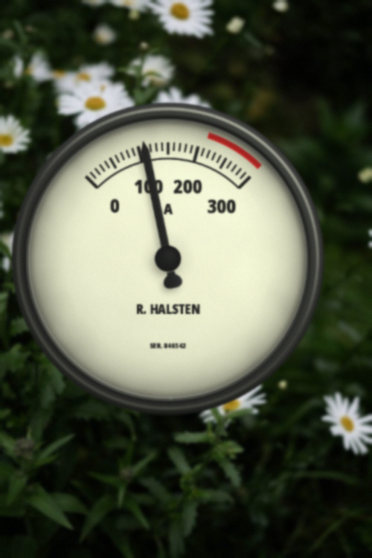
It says 110 A
